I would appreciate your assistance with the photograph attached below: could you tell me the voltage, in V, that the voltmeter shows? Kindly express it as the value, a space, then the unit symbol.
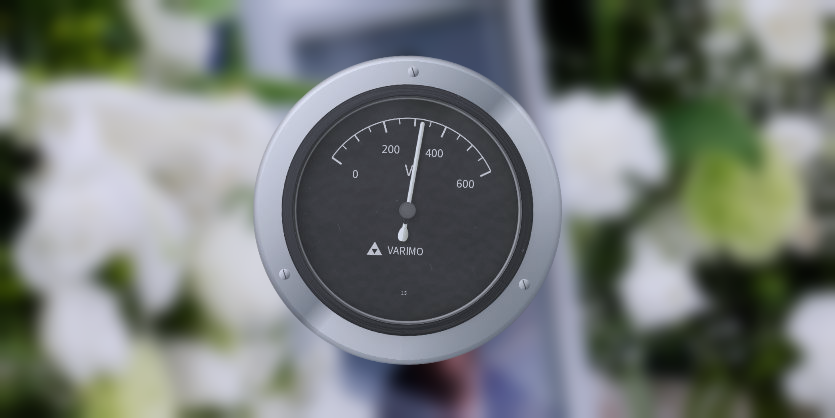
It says 325 V
